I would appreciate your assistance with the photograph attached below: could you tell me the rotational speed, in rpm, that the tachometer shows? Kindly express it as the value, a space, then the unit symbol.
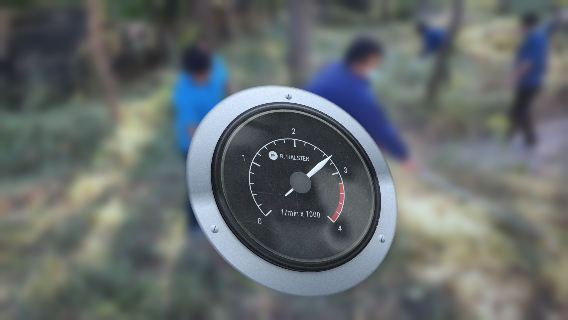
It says 2700 rpm
